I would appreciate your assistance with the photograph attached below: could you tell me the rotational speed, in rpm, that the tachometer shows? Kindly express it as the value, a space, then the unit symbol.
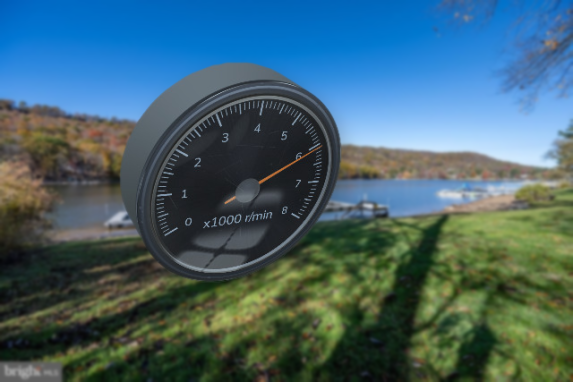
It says 6000 rpm
